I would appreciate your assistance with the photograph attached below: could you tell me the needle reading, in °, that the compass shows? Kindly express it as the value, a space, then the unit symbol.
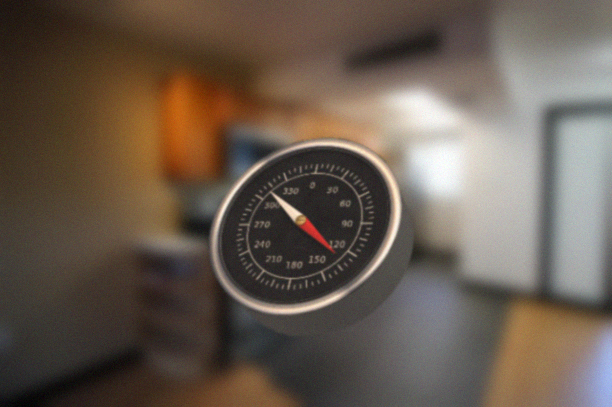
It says 130 °
